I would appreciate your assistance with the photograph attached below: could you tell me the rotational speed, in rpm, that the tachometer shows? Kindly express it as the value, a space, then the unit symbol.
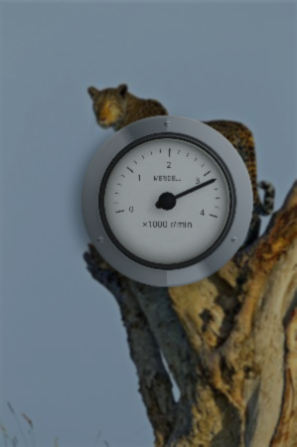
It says 3200 rpm
